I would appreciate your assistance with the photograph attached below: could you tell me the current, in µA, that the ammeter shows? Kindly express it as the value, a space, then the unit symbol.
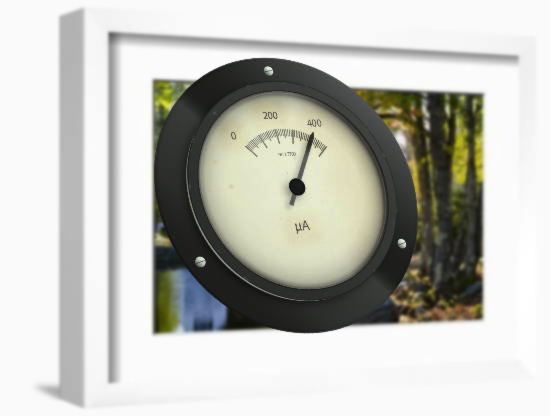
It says 400 µA
